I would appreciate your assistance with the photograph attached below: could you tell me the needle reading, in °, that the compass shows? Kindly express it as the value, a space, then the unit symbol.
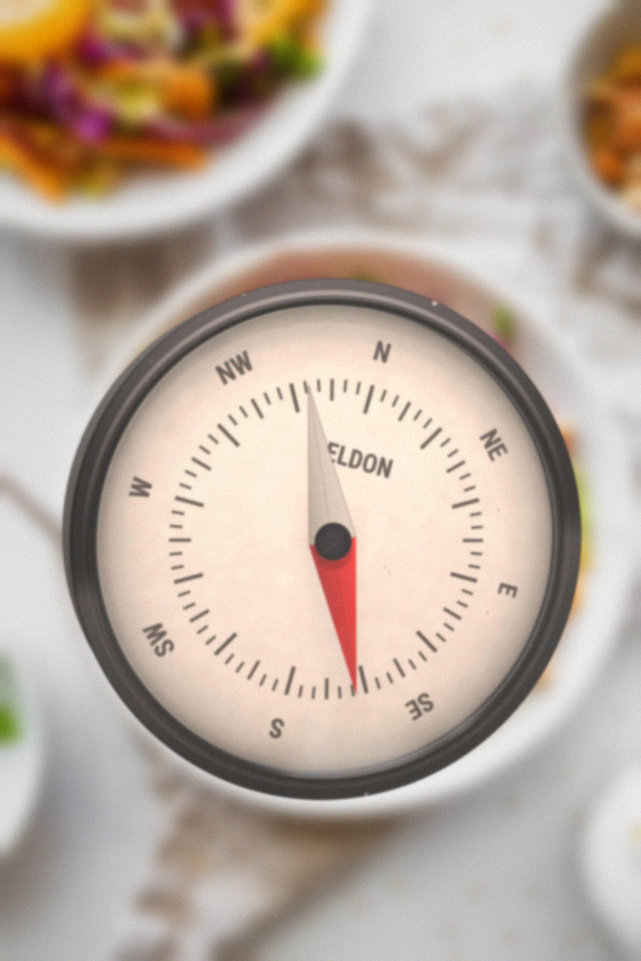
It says 155 °
